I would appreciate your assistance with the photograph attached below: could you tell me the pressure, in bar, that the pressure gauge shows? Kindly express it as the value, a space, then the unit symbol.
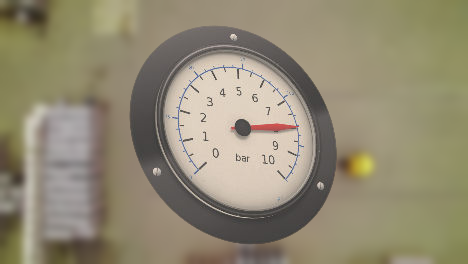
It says 8 bar
